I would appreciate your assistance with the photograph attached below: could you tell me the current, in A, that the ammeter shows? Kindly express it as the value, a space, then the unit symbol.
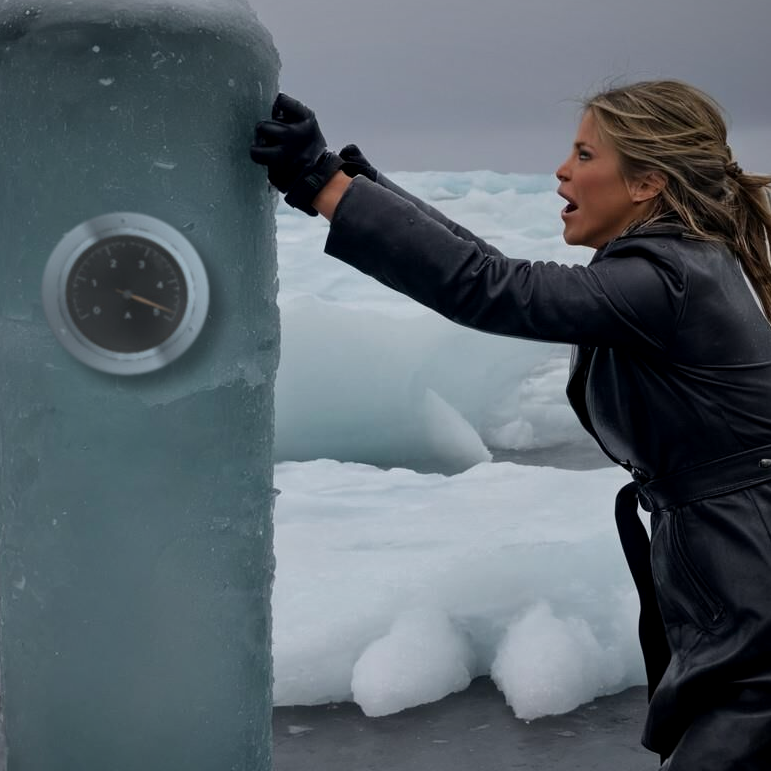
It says 4.8 A
